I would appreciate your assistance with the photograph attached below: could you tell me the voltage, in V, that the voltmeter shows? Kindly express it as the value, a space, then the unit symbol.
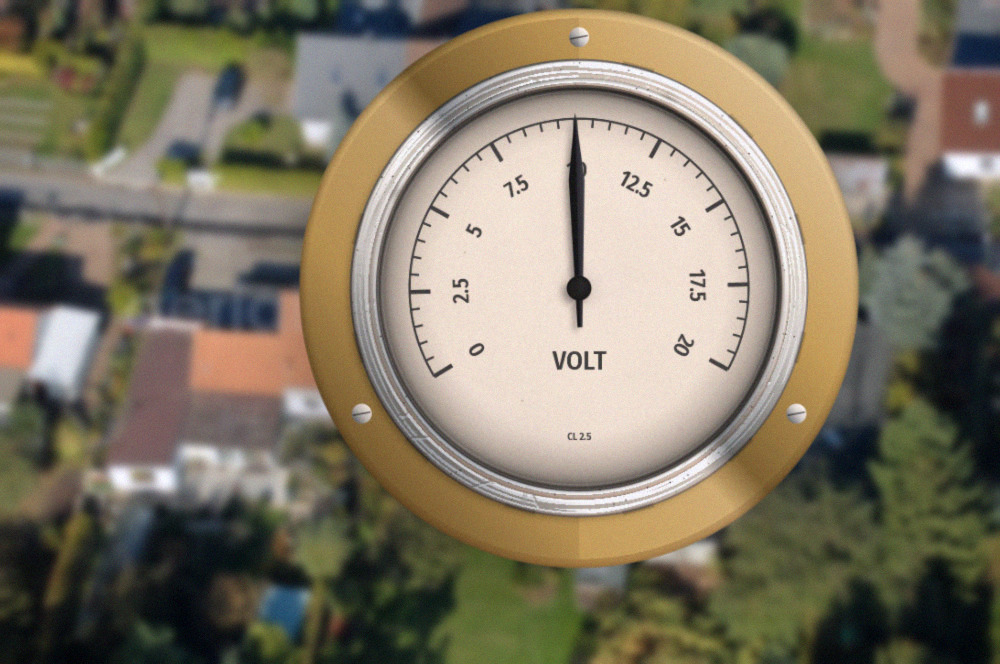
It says 10 V
